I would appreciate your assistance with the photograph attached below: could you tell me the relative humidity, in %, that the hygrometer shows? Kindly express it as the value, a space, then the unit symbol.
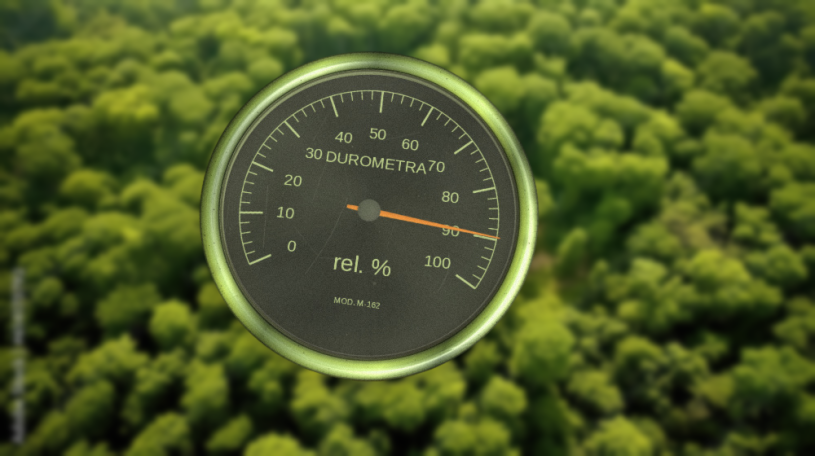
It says 90 %
